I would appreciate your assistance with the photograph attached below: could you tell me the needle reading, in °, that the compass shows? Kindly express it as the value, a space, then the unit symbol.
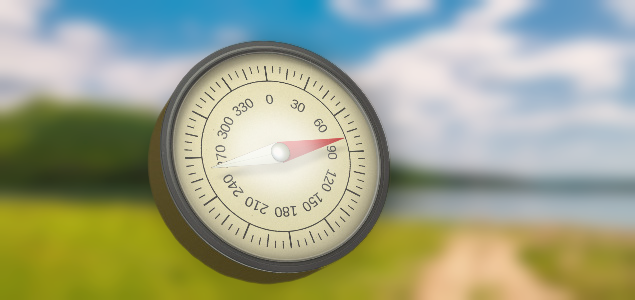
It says 80 °
